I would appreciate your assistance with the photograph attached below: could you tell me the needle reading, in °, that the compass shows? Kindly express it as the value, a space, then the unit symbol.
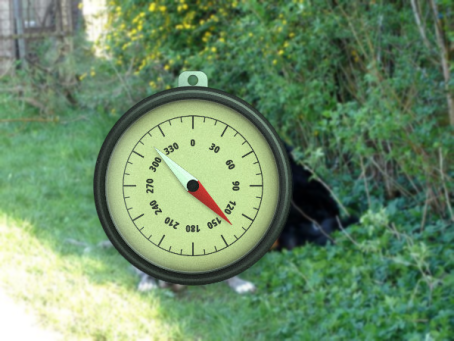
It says 135 °
